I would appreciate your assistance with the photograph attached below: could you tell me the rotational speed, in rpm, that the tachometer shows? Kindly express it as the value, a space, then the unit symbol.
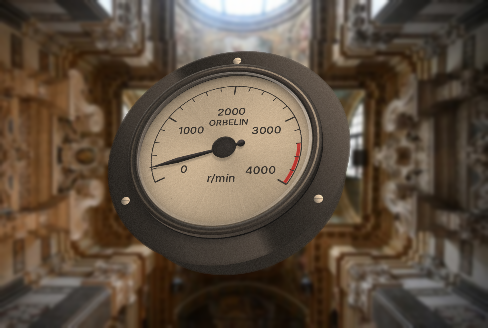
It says 200 rpm
